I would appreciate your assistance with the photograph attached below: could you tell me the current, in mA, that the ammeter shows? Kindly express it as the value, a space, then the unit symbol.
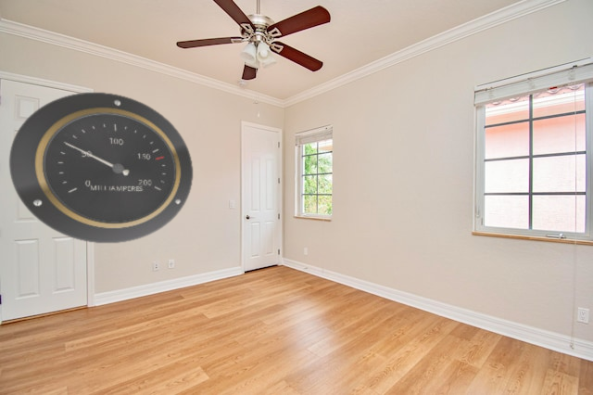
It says 50 mA
